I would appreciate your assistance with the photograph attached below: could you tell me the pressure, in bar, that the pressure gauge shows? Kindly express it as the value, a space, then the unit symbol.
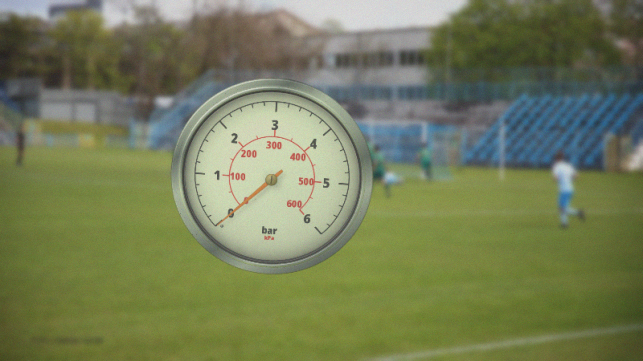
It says 0 bar
